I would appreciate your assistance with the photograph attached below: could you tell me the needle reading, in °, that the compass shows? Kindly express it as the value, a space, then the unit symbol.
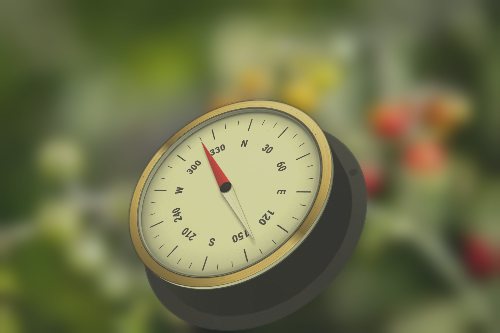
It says 320 °
